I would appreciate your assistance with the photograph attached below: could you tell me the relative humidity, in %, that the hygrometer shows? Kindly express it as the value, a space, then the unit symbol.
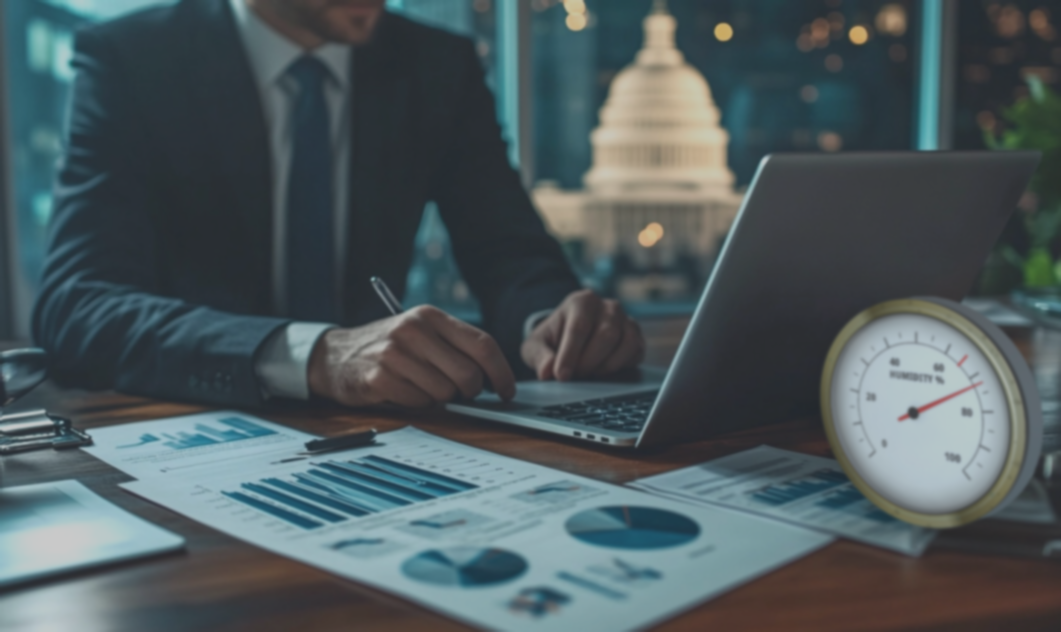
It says 72.5 %
